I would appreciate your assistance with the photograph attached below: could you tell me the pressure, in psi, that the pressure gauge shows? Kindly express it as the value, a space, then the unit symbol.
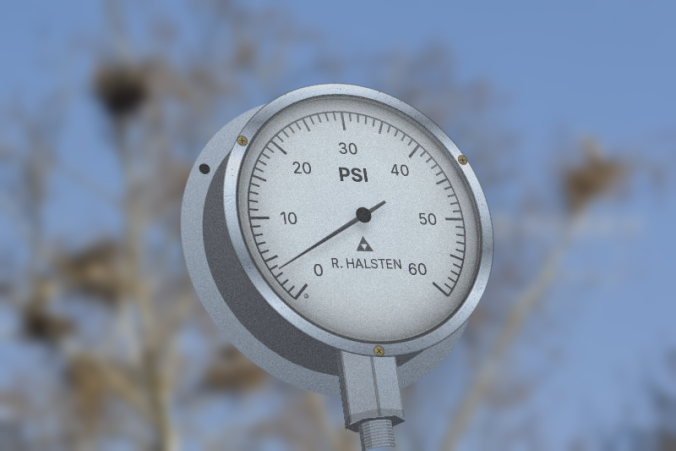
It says 3.5 psi
